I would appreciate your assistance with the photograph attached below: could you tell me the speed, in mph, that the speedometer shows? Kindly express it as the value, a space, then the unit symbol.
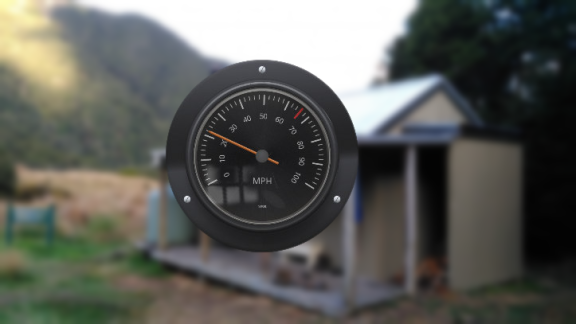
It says 22 mph
